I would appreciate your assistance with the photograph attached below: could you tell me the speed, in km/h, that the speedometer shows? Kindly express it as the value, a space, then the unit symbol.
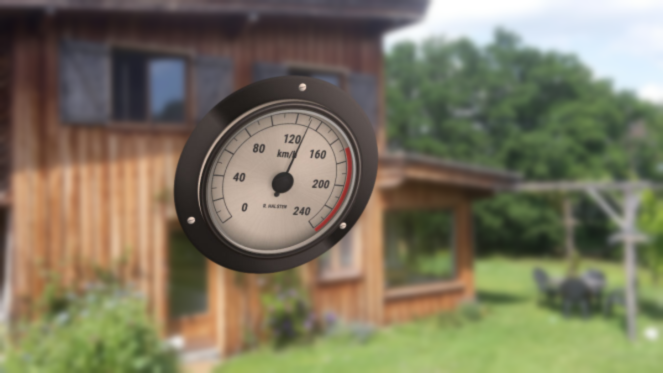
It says 130 km/h
